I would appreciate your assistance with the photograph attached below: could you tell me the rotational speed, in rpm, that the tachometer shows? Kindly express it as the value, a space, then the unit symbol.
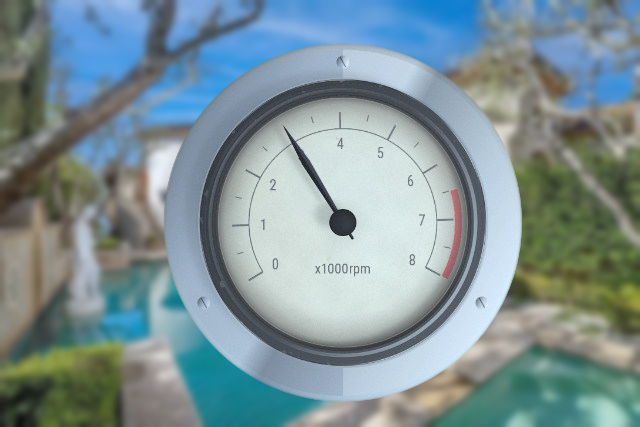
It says 3000 rpm
